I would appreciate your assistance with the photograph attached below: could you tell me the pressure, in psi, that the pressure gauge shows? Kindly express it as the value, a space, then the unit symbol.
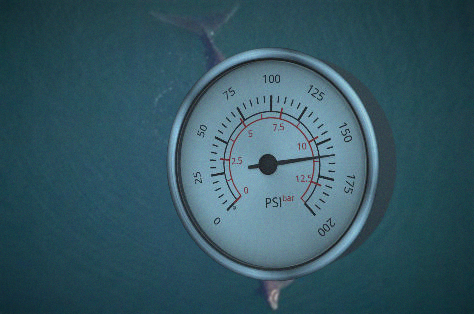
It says 160 psi
